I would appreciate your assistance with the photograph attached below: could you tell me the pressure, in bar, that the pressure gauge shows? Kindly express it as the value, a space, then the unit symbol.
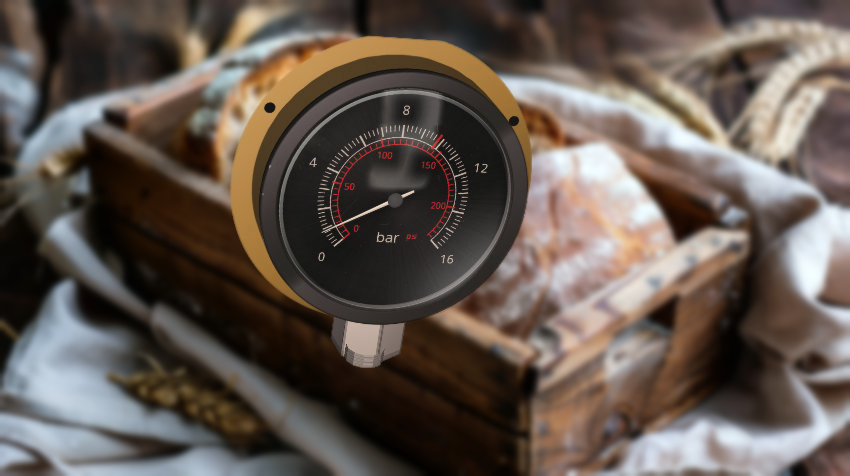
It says 1 bar
